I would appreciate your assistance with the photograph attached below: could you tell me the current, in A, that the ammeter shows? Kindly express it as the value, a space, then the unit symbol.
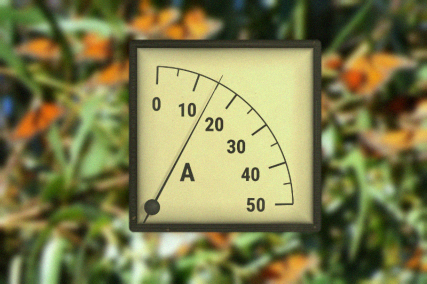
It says 15 A
